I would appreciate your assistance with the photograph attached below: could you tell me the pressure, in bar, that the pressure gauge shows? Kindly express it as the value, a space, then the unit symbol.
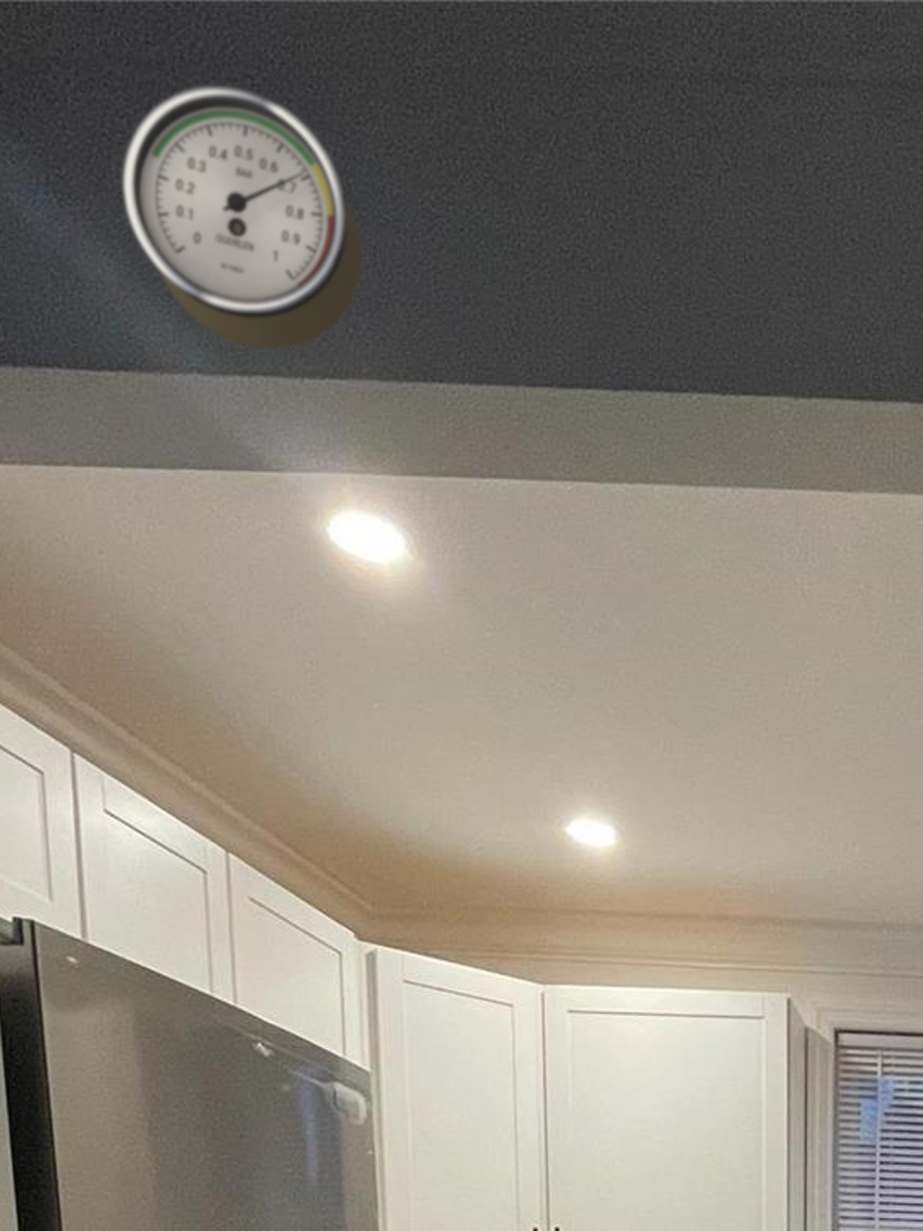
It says 0.7 bar
